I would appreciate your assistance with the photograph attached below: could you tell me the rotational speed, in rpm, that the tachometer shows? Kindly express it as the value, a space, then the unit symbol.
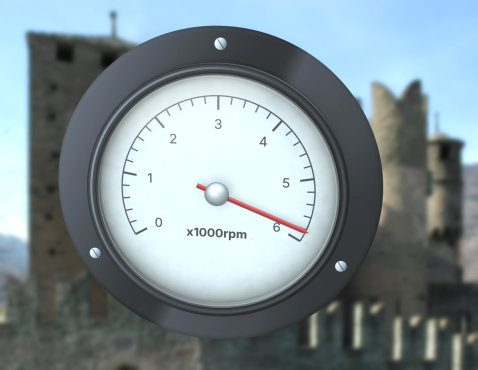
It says 5800 rpm
